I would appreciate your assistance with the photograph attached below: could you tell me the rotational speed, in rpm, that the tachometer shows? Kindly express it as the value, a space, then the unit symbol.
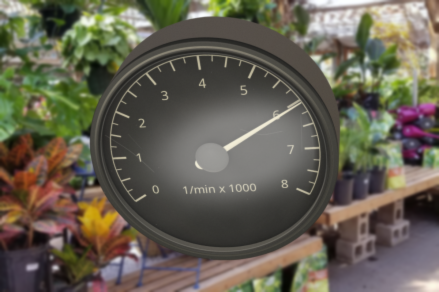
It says 6000 rpm
